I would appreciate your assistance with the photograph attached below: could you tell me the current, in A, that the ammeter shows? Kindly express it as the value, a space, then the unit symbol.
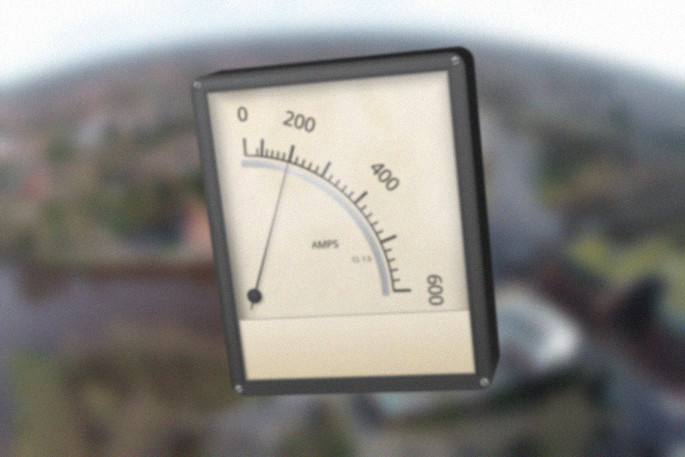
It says 200 A
